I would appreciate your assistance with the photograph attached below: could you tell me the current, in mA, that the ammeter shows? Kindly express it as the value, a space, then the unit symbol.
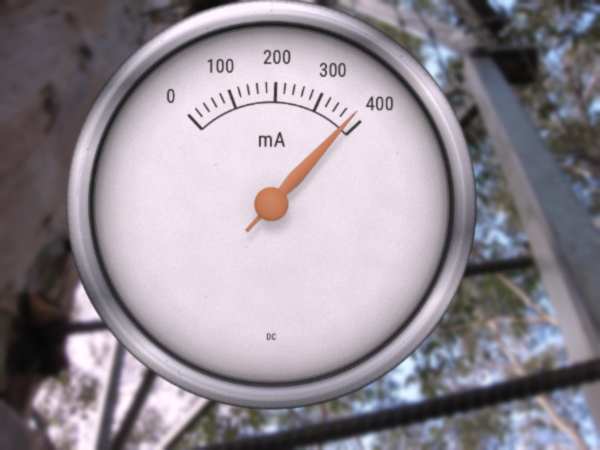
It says 380 mA
